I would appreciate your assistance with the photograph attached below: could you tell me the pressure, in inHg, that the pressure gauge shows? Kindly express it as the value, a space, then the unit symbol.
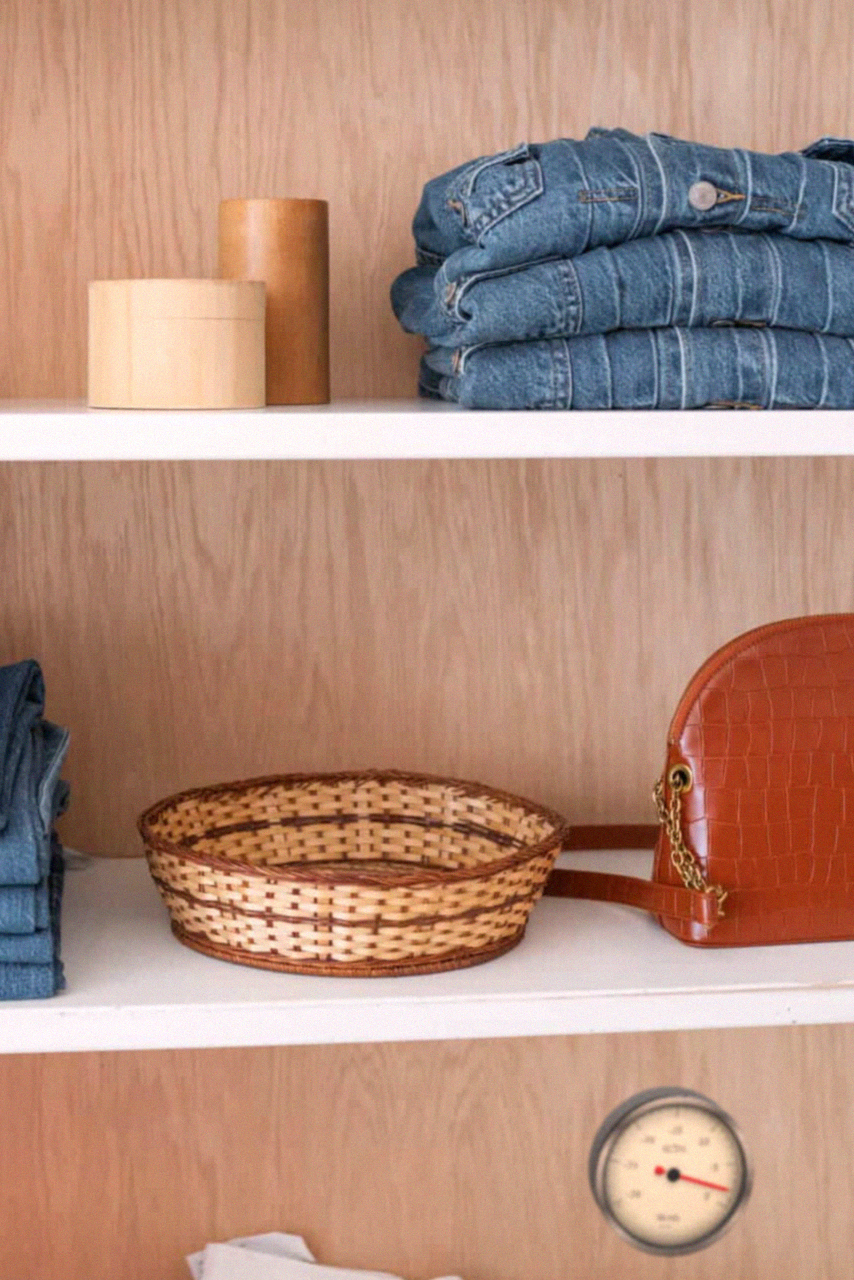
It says -2 inHg
